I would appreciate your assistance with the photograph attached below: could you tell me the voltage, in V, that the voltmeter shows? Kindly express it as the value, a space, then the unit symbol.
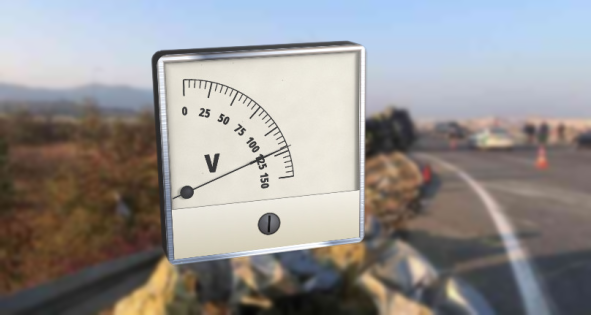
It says 120 V
